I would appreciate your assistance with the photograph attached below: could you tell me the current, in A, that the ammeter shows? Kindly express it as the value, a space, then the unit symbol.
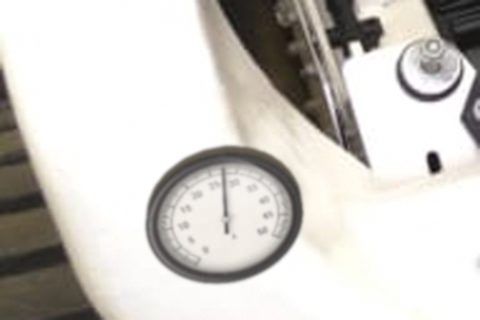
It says 27.5 A
